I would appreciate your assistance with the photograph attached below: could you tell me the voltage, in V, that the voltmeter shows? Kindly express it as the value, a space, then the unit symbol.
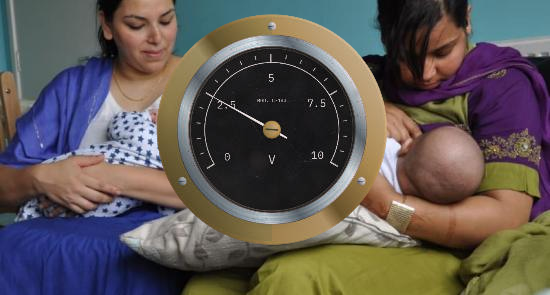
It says 2.5 V
